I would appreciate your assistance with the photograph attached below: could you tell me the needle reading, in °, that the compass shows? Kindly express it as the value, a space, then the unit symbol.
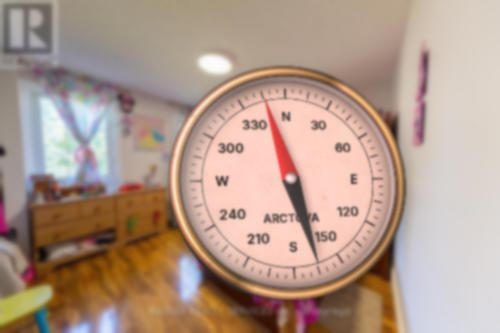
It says 345 °
